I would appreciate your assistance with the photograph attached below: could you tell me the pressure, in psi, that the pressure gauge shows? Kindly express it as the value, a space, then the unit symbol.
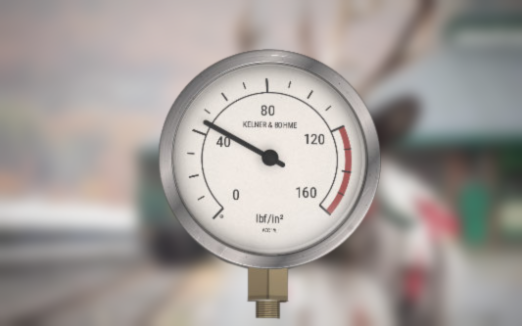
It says 45 psi
